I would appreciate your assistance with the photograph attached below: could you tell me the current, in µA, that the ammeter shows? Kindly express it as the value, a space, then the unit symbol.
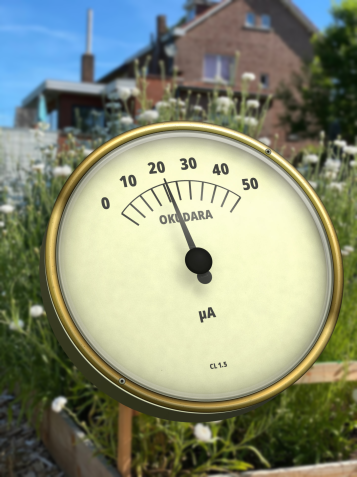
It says 20 µA
